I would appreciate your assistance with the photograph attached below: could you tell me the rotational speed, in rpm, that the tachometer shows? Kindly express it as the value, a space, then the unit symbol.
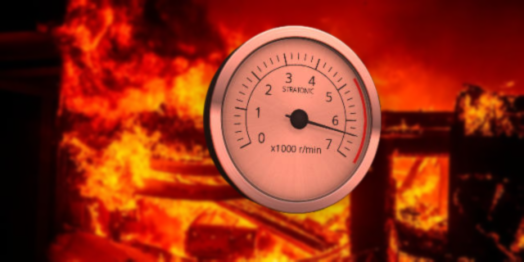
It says 6400 rpm
